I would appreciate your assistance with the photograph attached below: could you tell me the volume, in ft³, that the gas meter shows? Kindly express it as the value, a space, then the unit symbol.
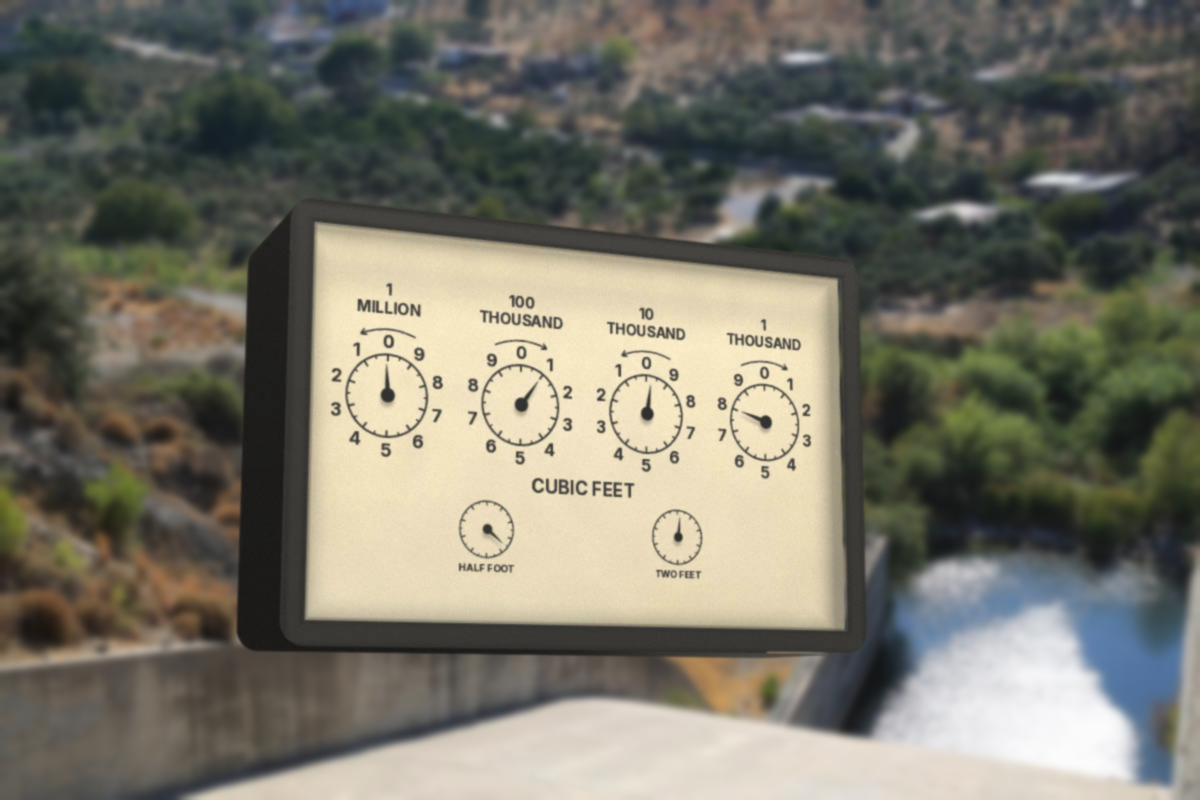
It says 9800 ft³
